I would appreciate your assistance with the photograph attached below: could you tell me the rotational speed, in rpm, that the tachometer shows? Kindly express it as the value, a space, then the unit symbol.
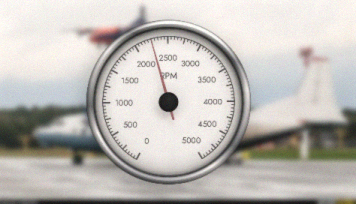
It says 2250 rpm
